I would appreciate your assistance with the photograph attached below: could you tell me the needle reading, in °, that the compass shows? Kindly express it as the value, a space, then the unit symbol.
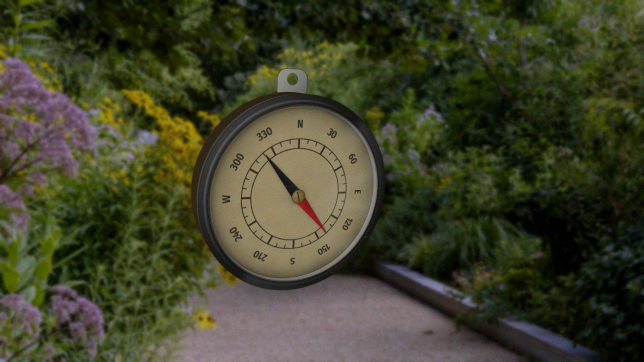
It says 140 °
